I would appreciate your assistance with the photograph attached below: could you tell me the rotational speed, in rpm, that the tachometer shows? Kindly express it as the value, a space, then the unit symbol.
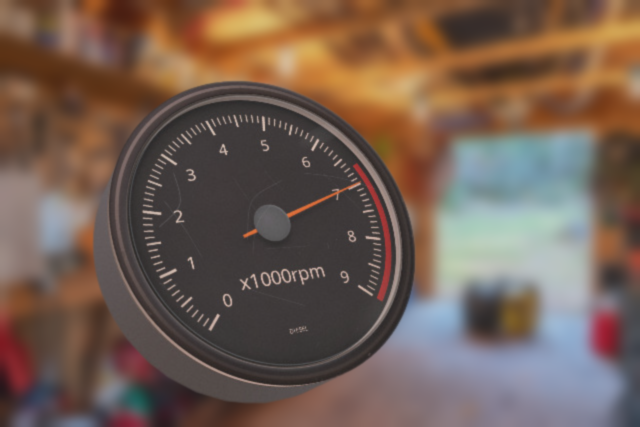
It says 7000 rpm
